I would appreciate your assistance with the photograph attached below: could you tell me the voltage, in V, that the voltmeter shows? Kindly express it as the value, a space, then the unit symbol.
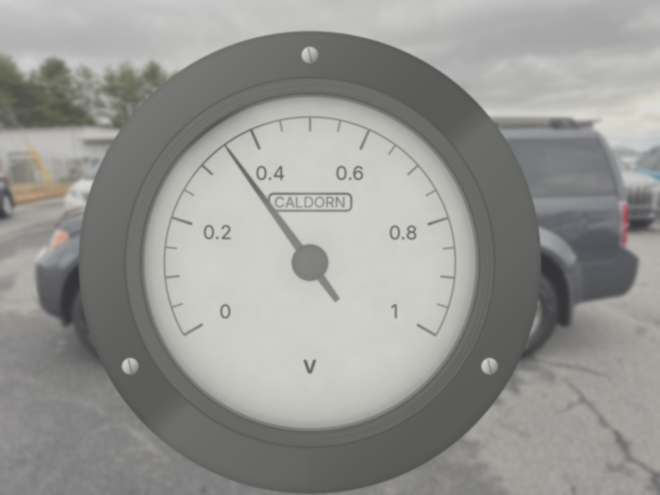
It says 0.35 V
